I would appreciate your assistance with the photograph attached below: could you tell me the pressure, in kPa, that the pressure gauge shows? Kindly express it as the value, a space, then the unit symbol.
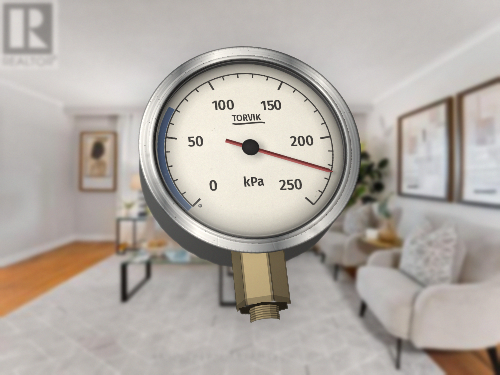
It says 225 kPa
